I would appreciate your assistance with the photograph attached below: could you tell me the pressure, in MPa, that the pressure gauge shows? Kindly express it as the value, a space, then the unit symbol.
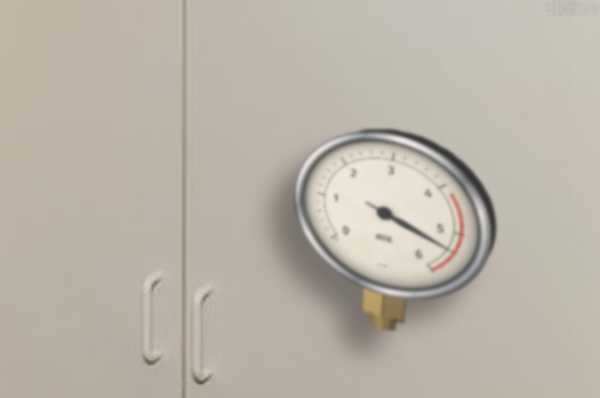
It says 5.4 MPa
